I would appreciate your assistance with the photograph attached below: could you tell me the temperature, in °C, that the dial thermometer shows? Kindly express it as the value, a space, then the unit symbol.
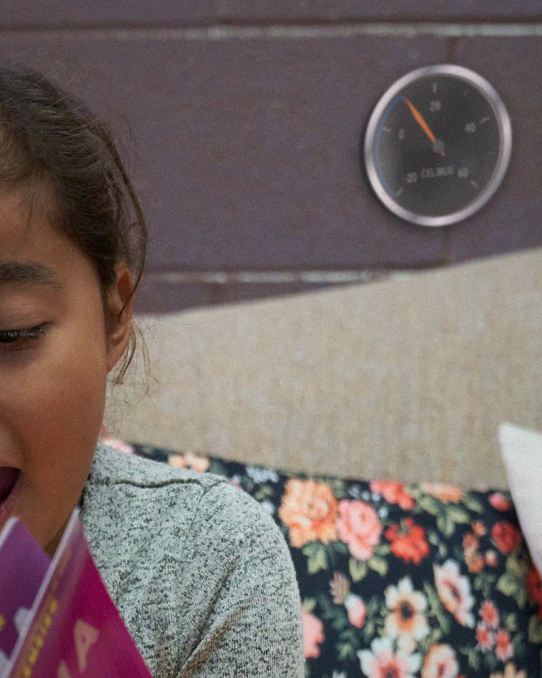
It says 10 °C
